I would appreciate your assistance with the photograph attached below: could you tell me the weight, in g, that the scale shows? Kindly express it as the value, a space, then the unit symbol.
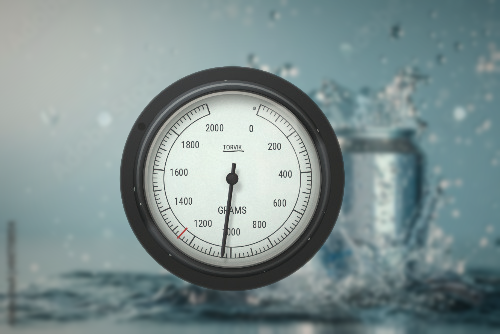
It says 1040 g
